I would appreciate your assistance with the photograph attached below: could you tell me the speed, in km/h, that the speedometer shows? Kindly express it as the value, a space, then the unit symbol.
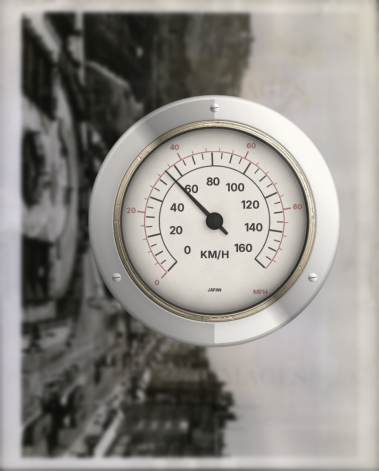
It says 55 km/h
